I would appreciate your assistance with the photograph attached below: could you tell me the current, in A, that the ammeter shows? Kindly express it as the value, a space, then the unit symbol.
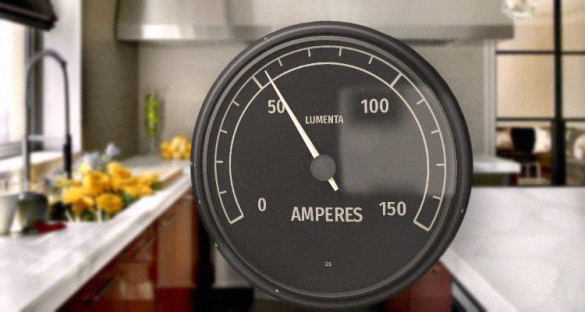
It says 55 A
